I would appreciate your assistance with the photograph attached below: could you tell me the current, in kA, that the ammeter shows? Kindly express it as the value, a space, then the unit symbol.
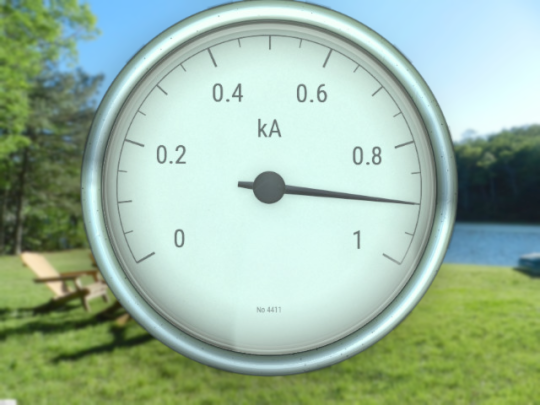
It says 0.9 kA
